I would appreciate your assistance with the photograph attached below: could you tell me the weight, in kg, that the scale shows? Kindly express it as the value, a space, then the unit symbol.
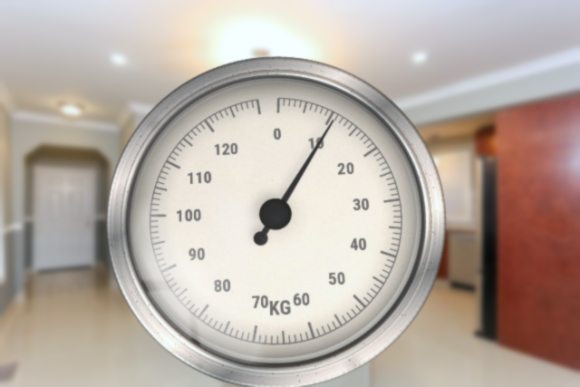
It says 11 kg
